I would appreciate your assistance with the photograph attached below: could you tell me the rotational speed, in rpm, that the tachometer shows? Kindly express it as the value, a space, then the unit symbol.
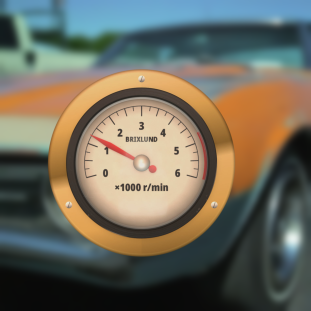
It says 1250 rpm
